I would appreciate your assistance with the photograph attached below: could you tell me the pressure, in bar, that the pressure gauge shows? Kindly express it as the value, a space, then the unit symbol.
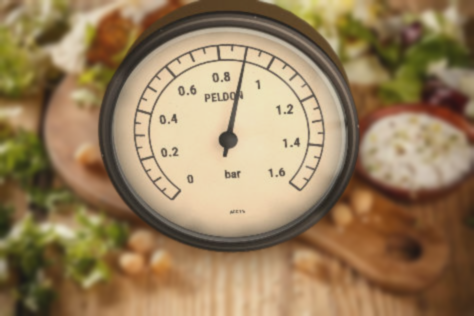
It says 0.9 bar
